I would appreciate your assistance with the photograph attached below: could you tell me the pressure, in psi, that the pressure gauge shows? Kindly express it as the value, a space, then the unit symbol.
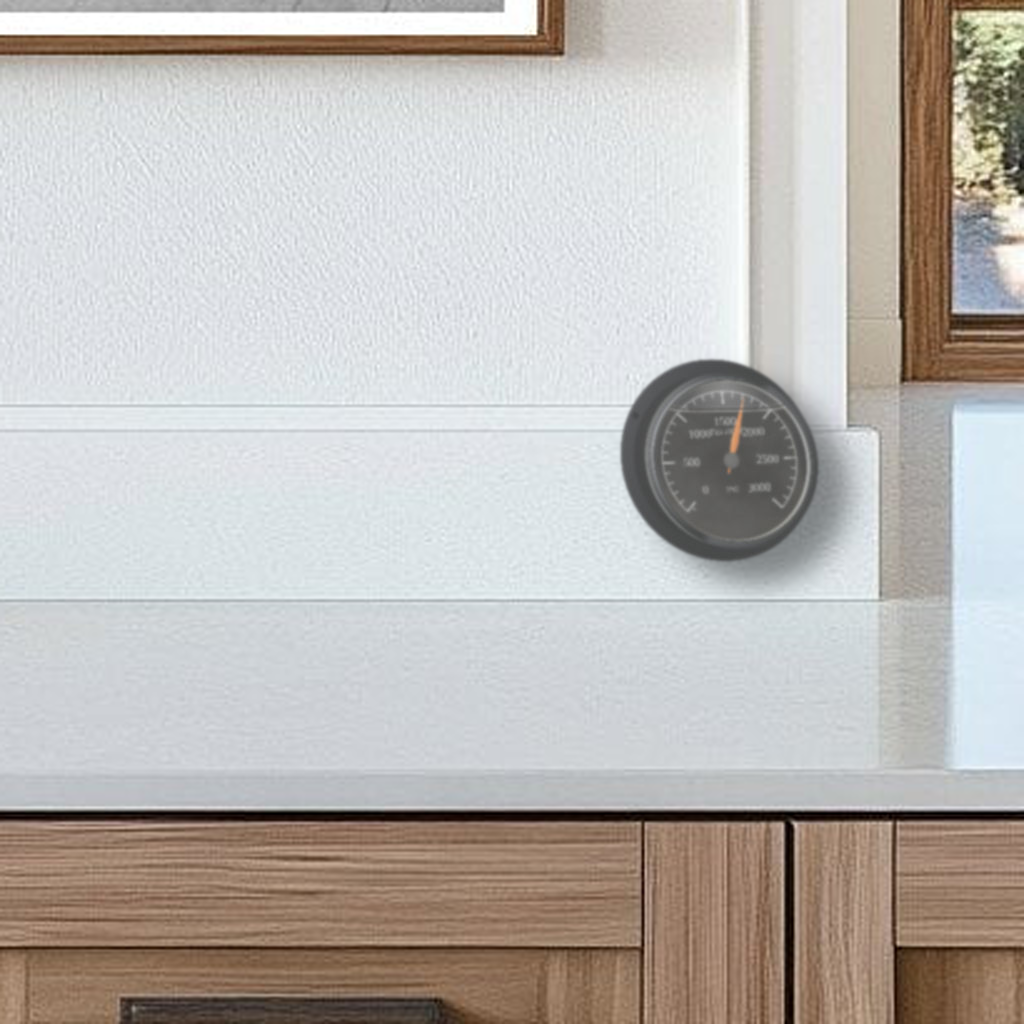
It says 1700 psi
